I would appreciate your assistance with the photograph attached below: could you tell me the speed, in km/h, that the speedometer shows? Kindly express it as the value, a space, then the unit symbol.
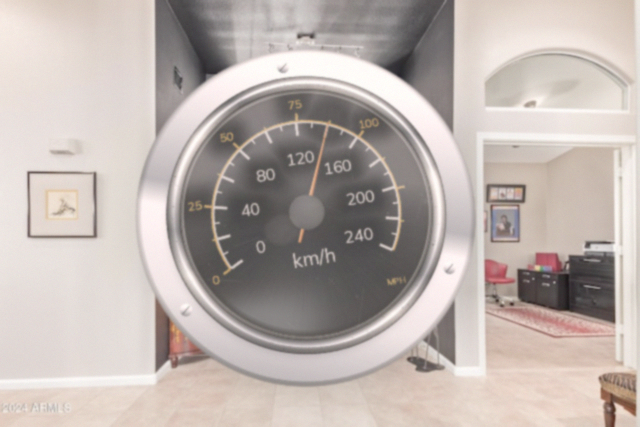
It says 140 km/h
